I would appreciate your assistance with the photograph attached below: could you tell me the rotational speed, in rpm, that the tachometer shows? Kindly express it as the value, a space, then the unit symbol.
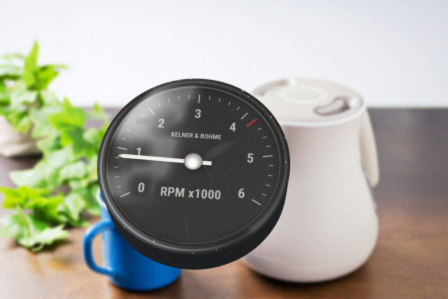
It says 800 rpm
